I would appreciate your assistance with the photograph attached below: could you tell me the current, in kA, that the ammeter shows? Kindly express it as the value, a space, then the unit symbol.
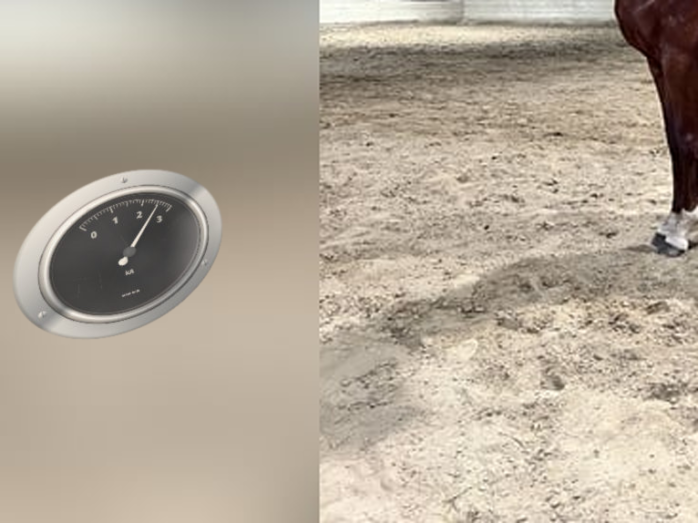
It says 2.5 kA
